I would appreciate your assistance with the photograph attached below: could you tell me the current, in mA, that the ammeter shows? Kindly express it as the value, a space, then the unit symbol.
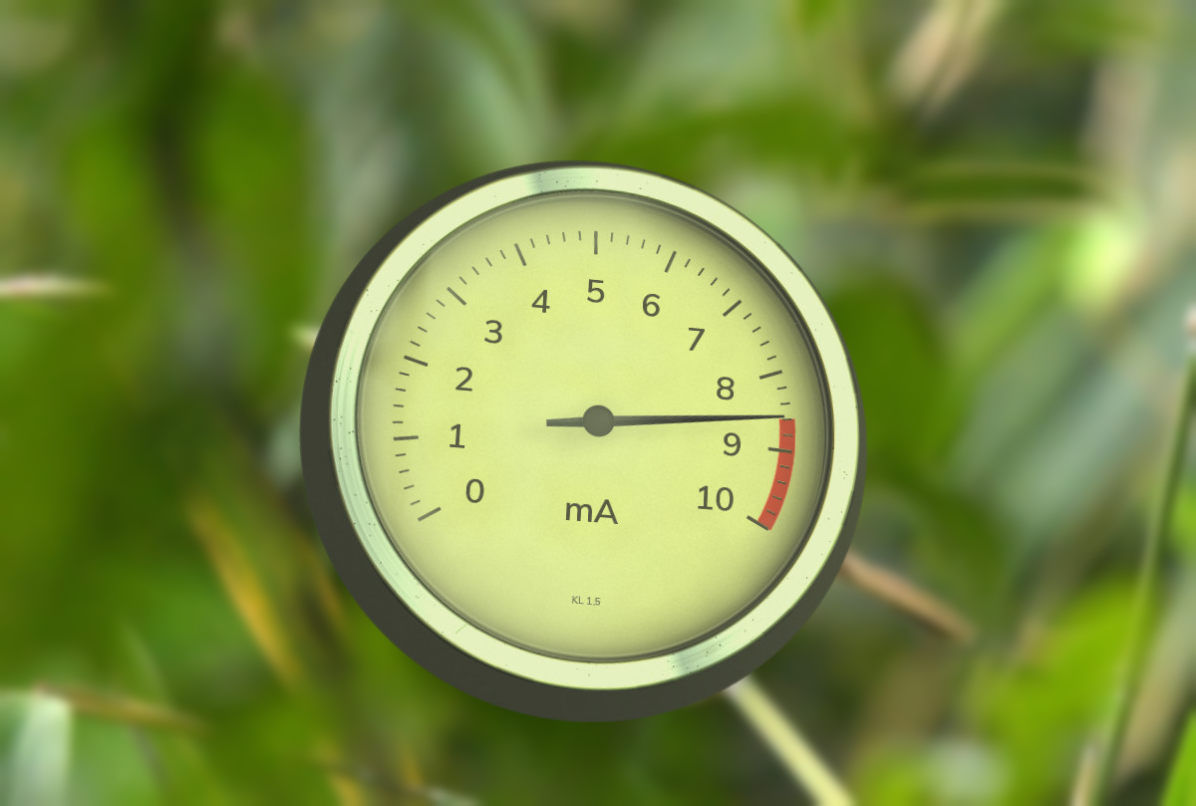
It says 8.6 mA
